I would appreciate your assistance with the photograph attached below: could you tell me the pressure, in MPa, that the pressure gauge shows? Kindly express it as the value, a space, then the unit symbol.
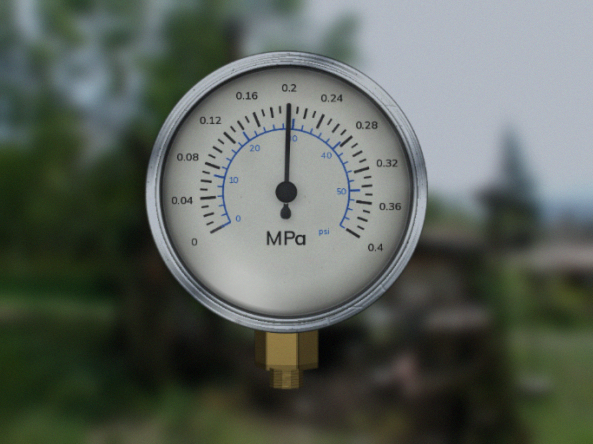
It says 0.2 MPa
